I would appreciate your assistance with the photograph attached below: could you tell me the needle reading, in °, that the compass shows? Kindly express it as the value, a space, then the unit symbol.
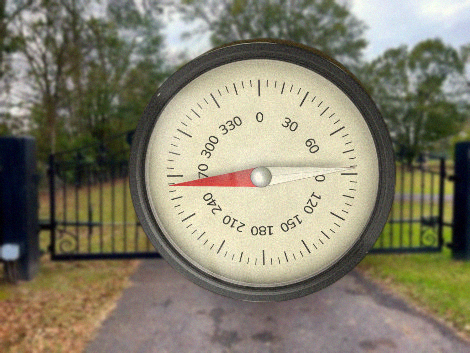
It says 265 °
